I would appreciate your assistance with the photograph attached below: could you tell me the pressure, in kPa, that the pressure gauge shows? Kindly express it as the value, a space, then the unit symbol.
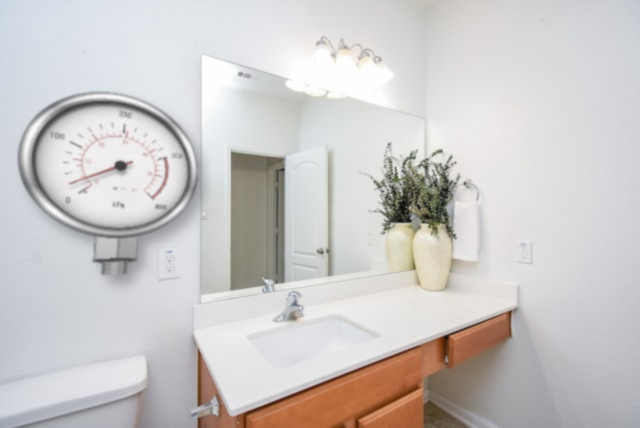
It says 20 kPa
